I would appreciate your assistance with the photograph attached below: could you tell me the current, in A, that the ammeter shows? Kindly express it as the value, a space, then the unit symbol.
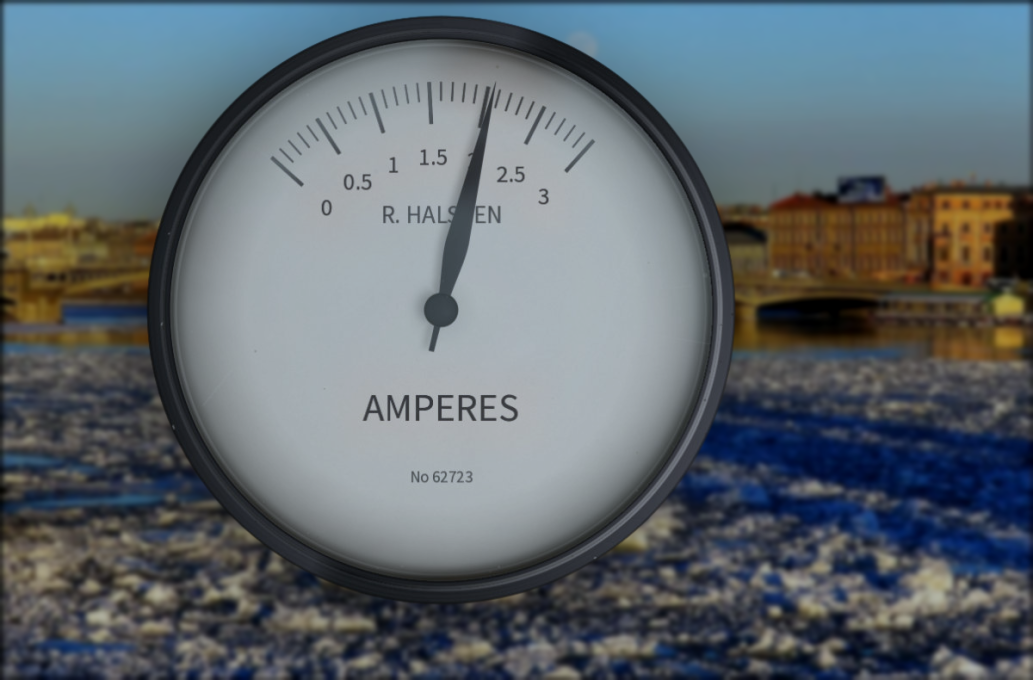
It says 2.05 A
